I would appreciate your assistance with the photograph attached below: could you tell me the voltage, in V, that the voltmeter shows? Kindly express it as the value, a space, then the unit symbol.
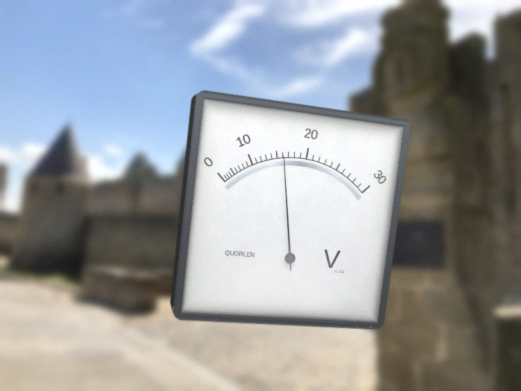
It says 16 V
